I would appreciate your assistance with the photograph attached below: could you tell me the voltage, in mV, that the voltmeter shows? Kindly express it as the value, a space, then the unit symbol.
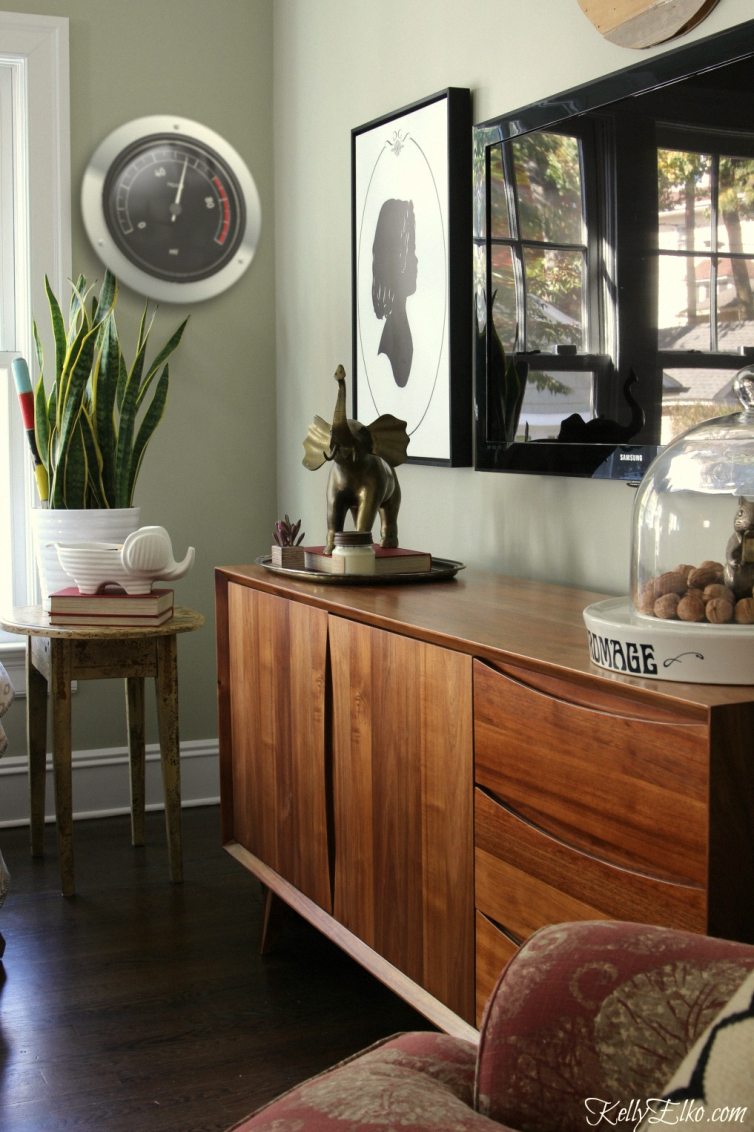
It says 55 mV
